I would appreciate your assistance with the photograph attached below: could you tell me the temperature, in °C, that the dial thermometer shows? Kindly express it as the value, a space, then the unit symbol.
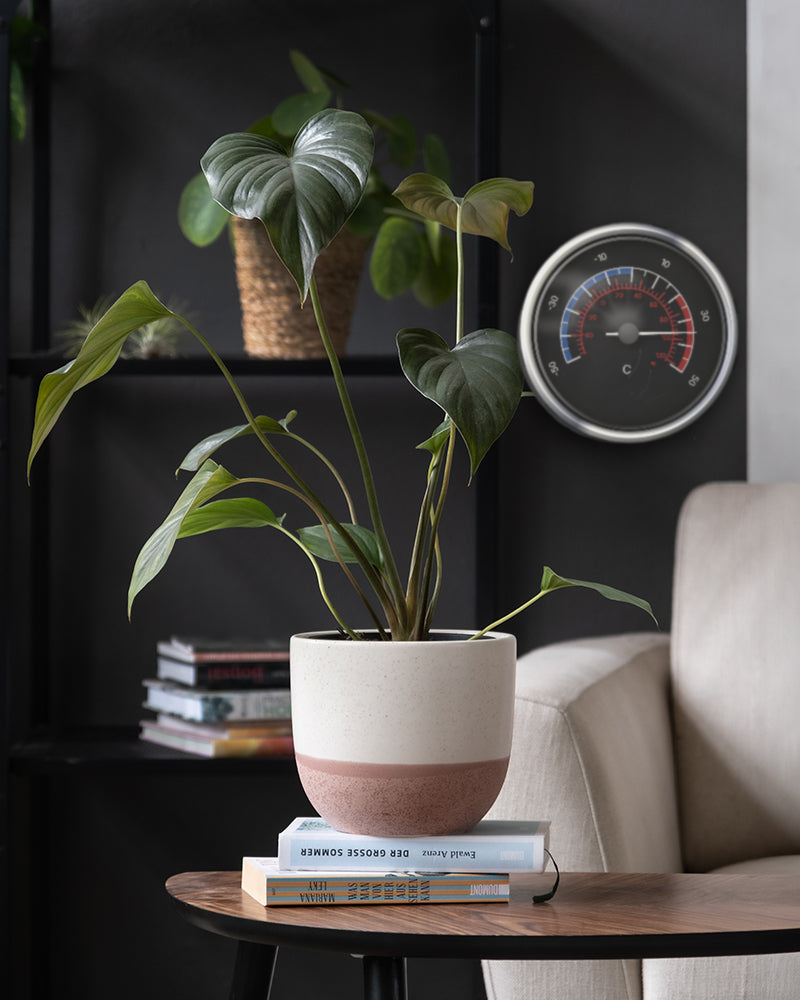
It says 35 °C
